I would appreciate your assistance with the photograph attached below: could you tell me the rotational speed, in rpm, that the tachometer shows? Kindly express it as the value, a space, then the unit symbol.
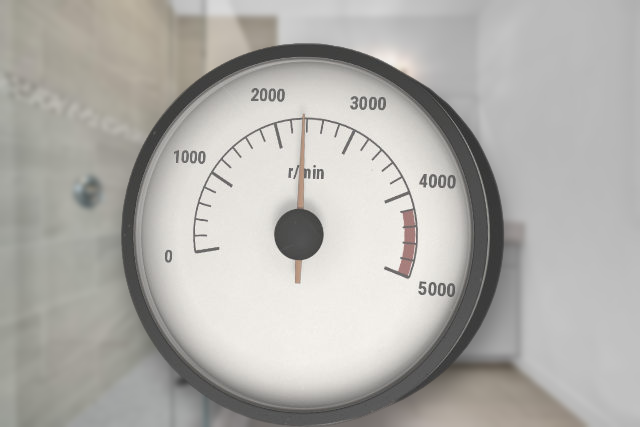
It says 2400 rpm
